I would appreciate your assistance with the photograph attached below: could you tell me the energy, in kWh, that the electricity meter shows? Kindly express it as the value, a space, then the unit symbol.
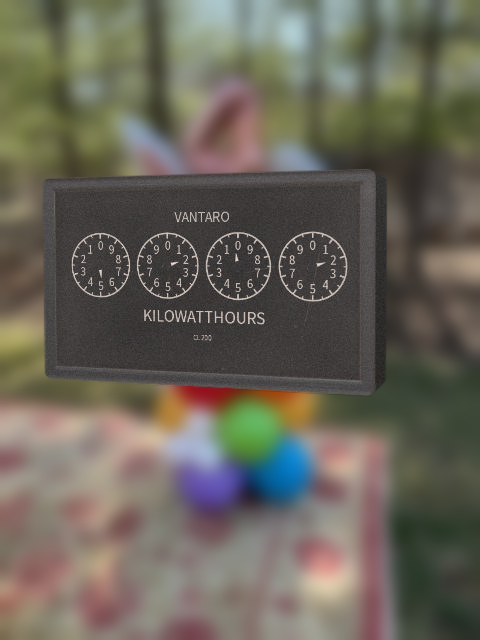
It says 5202 kWh
